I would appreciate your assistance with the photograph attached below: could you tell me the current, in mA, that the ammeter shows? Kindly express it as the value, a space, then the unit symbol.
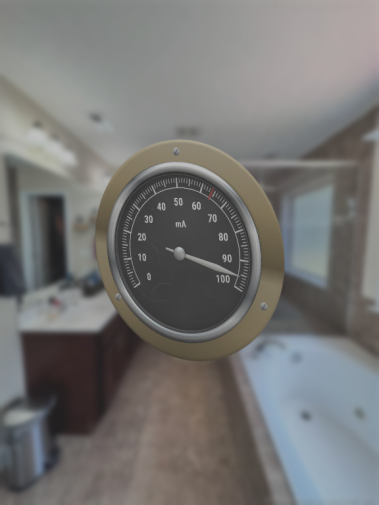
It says 95 mA
